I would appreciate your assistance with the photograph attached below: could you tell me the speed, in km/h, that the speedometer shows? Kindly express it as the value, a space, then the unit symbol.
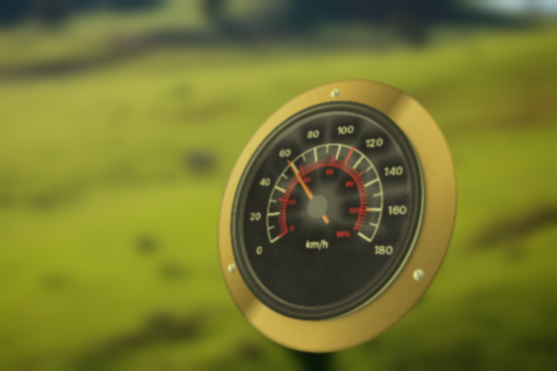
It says 60 km/h
